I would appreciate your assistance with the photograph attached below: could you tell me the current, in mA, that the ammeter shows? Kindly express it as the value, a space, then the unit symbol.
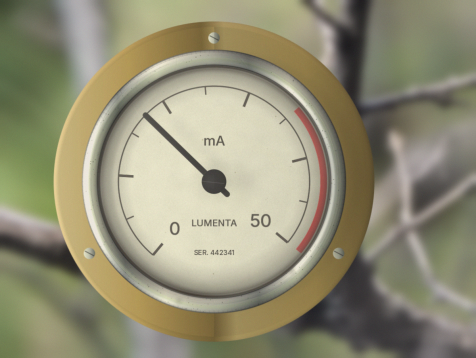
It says 17.5 mA
